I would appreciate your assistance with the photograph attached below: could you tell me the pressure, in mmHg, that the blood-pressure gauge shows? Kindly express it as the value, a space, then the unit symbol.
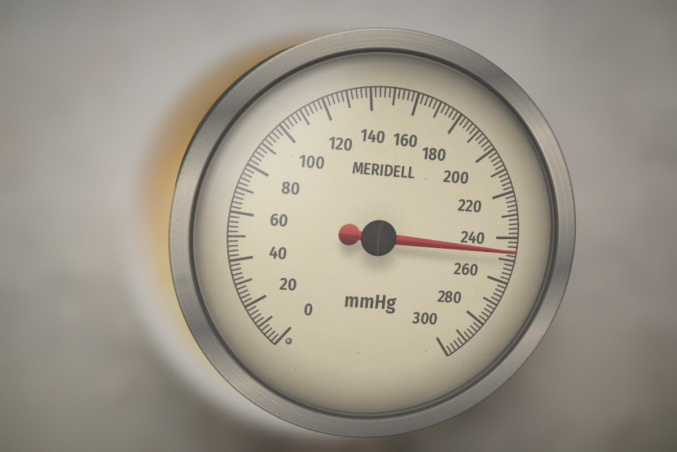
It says 246 mmHg
